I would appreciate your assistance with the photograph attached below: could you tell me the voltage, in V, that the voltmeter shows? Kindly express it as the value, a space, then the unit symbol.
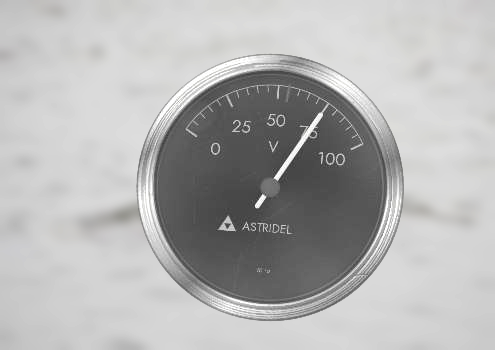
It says 75 V
